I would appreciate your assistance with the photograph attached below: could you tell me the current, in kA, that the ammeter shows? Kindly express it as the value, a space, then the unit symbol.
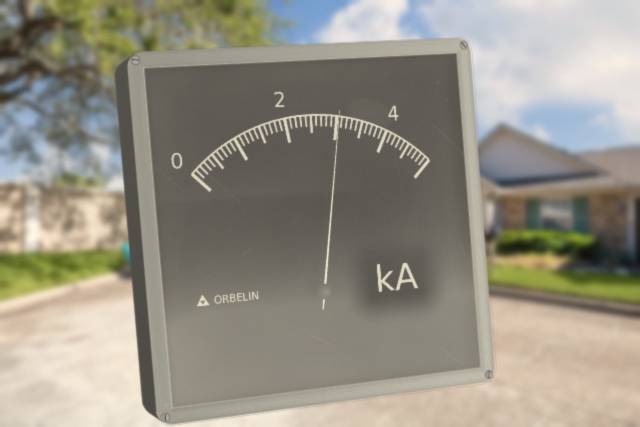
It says 3 kA
